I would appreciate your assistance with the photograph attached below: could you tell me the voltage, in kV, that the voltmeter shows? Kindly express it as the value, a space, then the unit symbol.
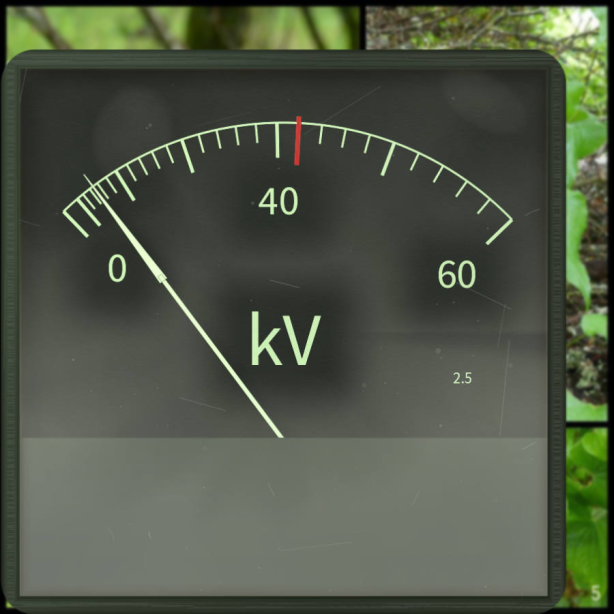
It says 15 kV
